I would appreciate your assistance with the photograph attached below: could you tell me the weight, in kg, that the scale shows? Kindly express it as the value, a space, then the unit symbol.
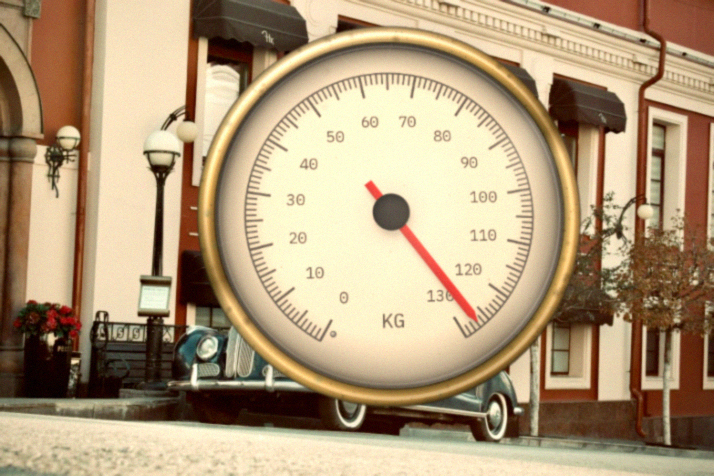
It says 127 kg
